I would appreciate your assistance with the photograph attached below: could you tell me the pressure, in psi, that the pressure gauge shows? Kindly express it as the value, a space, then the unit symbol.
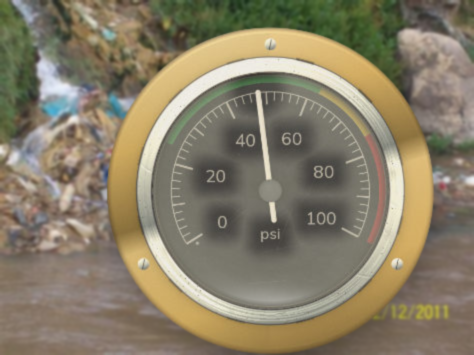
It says 48 psi
